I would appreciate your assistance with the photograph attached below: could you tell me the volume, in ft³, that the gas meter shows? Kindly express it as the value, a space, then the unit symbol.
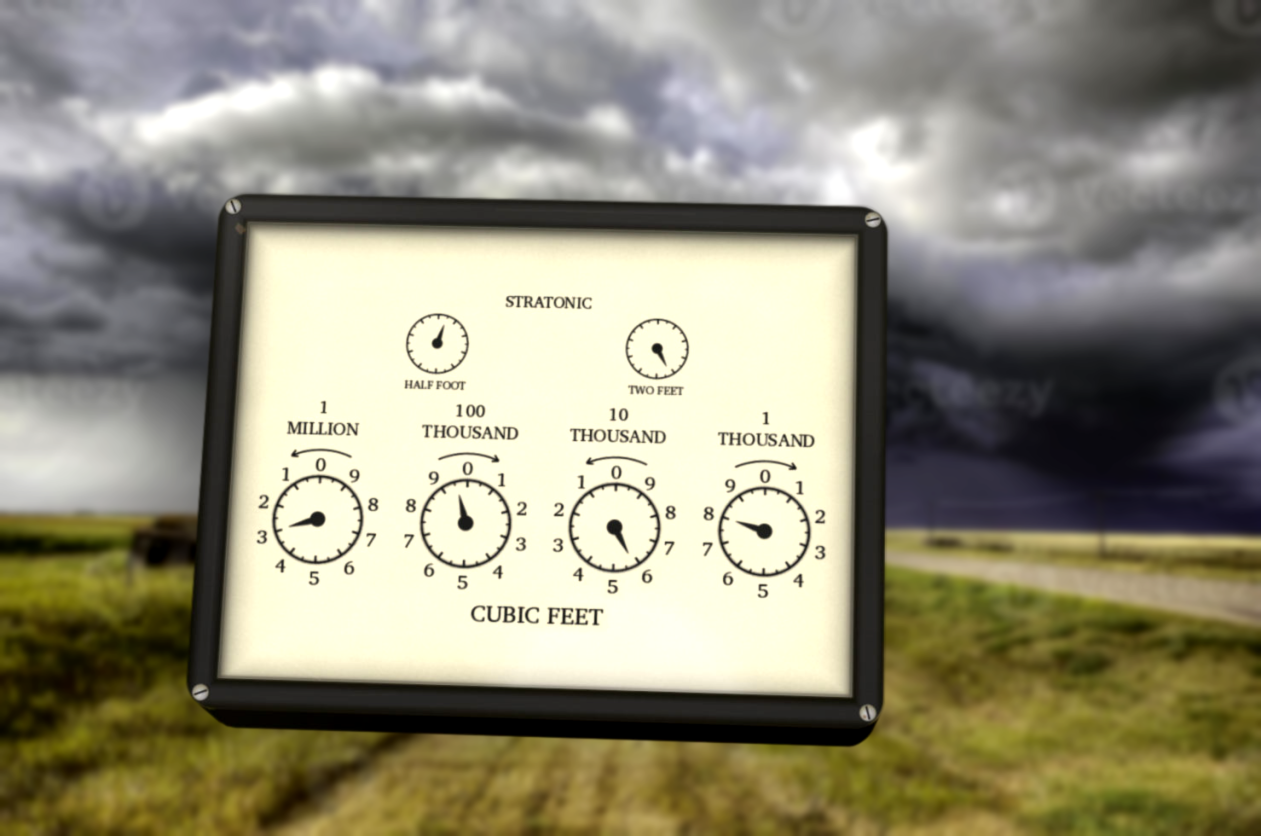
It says 295800 ft³
